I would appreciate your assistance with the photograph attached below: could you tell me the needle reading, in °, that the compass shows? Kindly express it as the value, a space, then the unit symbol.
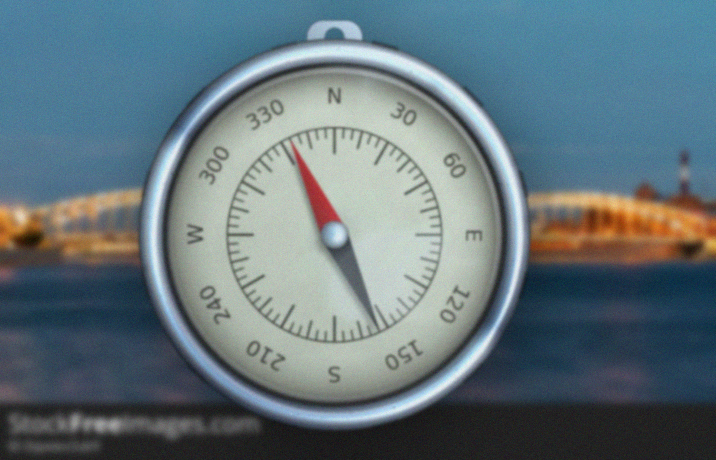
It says 335 °
